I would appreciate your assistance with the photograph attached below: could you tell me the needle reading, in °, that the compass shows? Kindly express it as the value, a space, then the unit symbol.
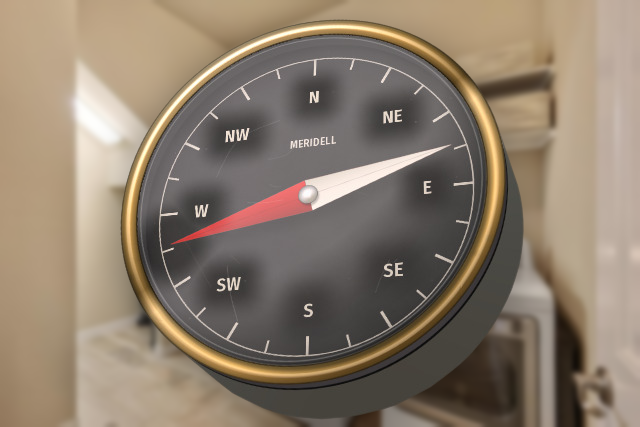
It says 255 °
